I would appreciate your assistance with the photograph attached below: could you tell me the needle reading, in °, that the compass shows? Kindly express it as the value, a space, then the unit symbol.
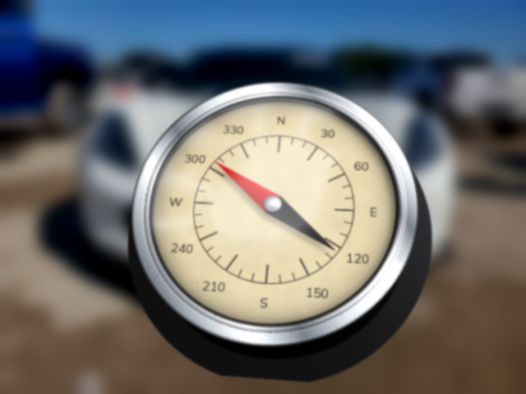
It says 305 °
